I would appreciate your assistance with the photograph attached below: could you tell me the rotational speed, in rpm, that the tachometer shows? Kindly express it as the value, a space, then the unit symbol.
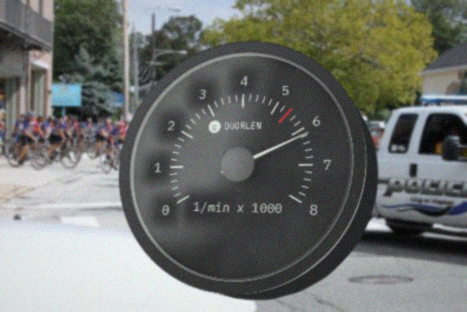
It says 6200 rpm
